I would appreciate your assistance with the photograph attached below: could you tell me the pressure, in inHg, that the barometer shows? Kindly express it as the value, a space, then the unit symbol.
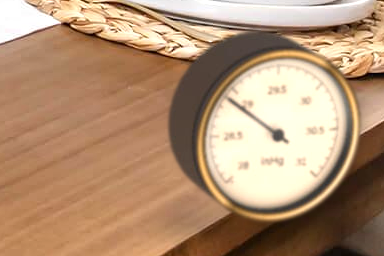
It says 28.9 inHg
